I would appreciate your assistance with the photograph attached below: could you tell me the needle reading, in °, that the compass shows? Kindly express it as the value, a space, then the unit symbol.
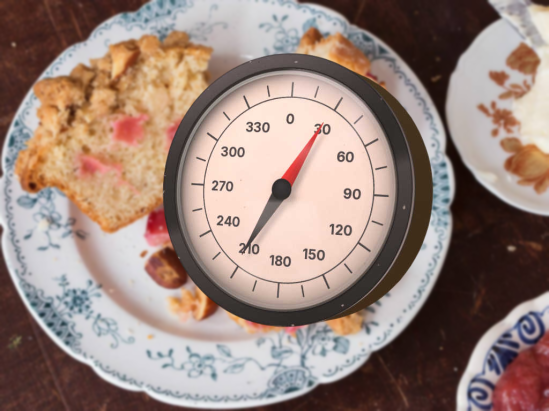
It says 30 °
